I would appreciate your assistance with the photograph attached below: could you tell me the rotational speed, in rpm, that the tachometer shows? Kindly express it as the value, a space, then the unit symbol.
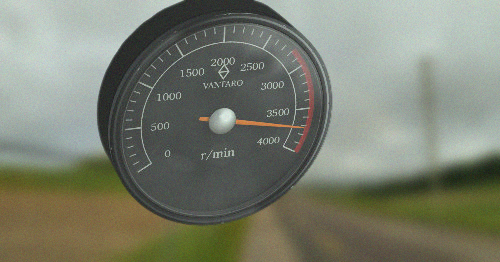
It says 3700 rpm
